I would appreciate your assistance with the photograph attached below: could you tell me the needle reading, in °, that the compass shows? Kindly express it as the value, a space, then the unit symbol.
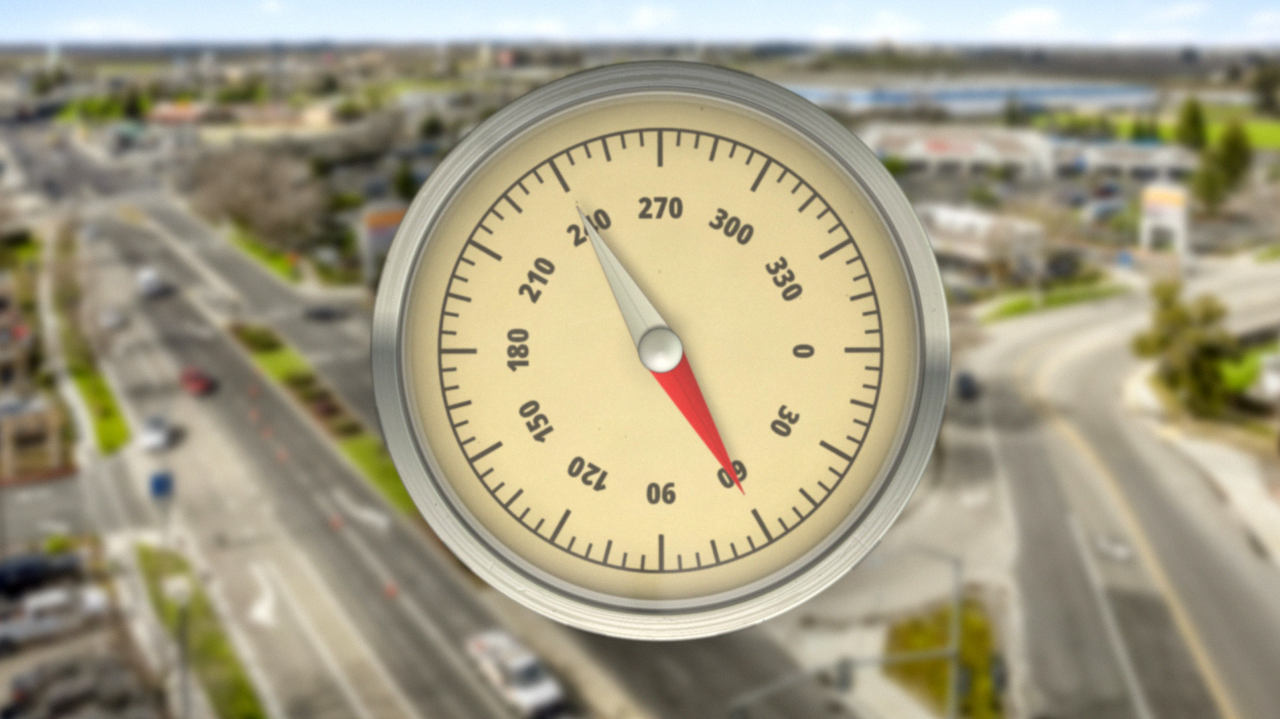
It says 60 °
